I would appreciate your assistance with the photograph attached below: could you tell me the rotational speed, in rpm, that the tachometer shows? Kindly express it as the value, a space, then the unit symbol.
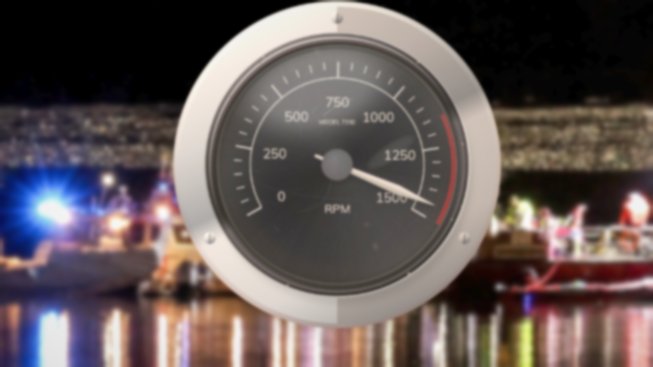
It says 1450 rpm
